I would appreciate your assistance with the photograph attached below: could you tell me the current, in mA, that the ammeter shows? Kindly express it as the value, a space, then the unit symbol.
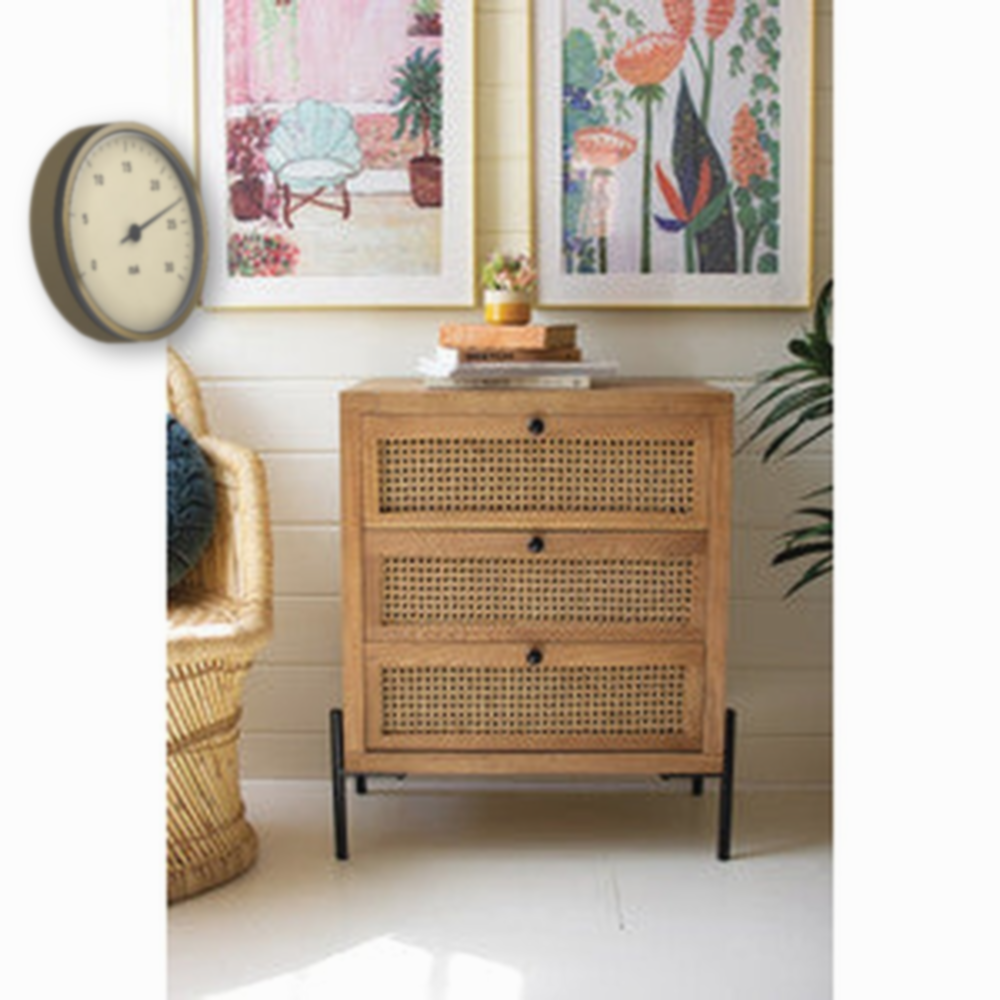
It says 23 mA
